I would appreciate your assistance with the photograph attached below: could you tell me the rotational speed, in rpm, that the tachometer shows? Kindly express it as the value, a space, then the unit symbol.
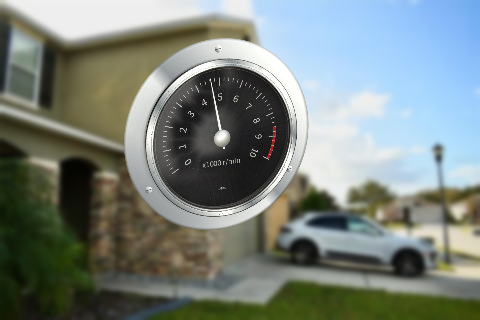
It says 4600 rpm
